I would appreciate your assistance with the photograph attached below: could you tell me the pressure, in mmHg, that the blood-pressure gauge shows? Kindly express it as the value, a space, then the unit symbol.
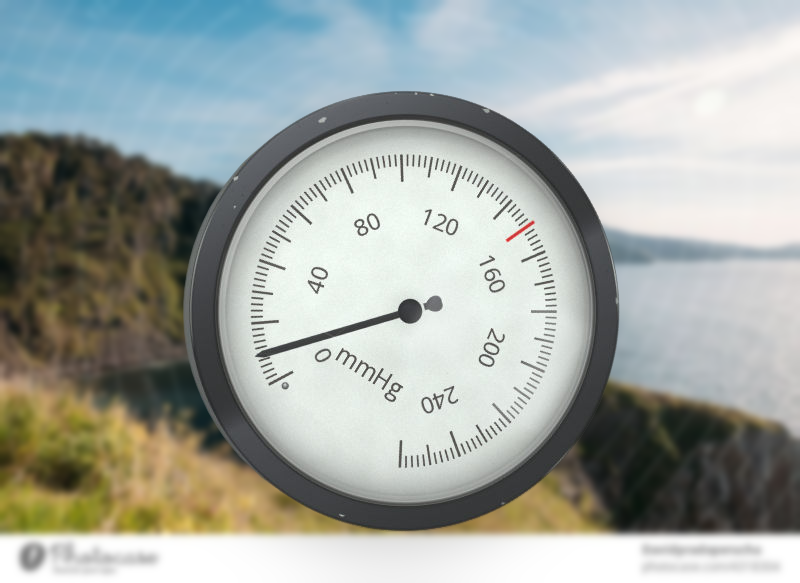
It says 10 mmHg
